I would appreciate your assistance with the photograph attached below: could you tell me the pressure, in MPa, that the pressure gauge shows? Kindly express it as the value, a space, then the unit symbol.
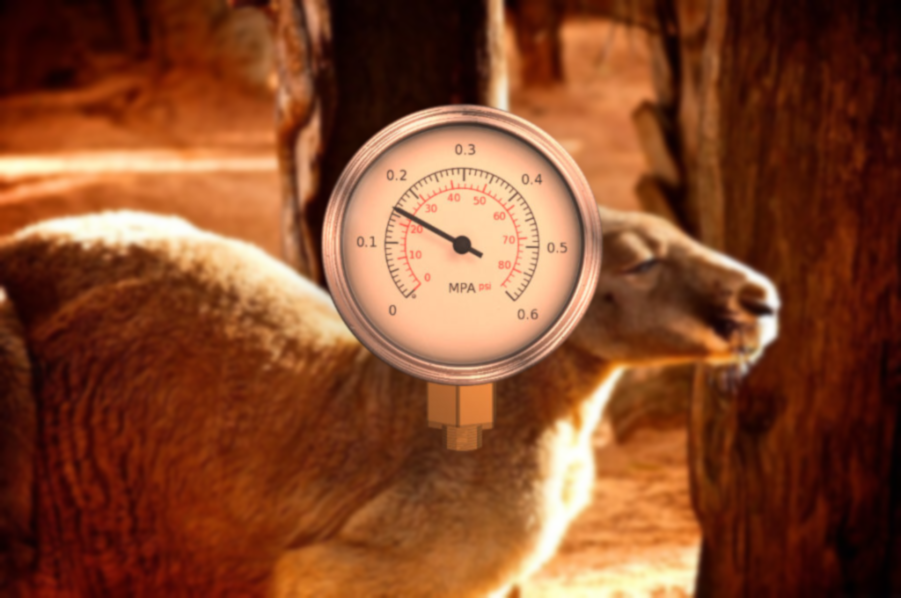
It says 0.16 MPa
